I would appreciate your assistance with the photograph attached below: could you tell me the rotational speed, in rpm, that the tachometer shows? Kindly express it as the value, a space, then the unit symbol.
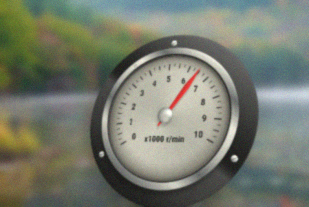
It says 6500 rpm
